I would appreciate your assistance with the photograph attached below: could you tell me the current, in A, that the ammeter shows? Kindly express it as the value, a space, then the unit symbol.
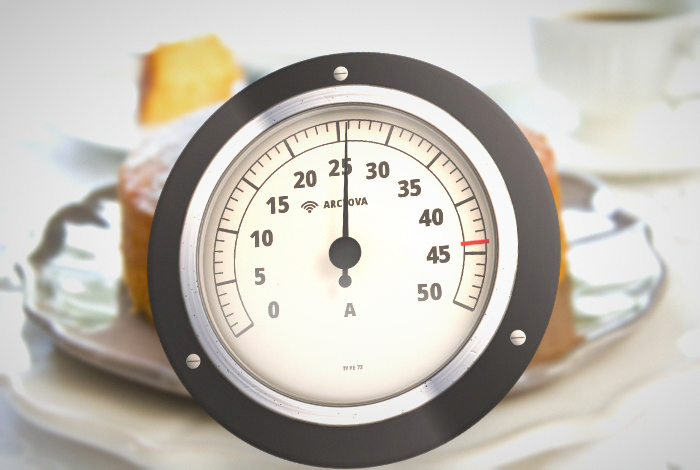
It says 26 A
